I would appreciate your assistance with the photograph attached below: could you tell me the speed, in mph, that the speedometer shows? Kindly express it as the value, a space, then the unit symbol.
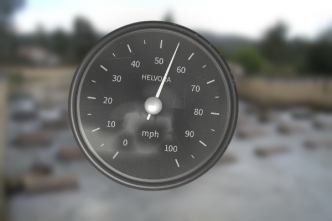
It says 55 mph
